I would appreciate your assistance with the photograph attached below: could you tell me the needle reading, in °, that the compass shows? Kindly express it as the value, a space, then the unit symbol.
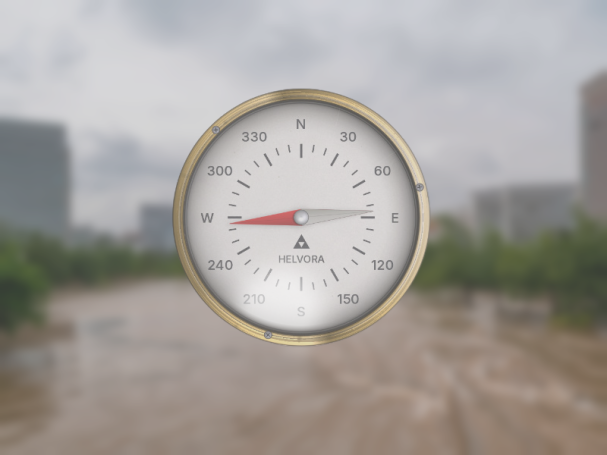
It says 265 °
